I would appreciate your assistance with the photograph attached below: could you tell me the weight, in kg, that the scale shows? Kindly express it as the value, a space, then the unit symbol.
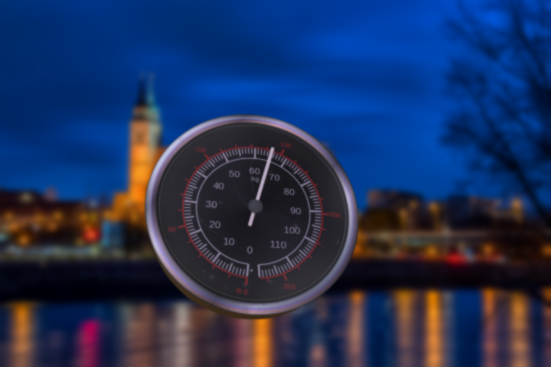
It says 65 kg
